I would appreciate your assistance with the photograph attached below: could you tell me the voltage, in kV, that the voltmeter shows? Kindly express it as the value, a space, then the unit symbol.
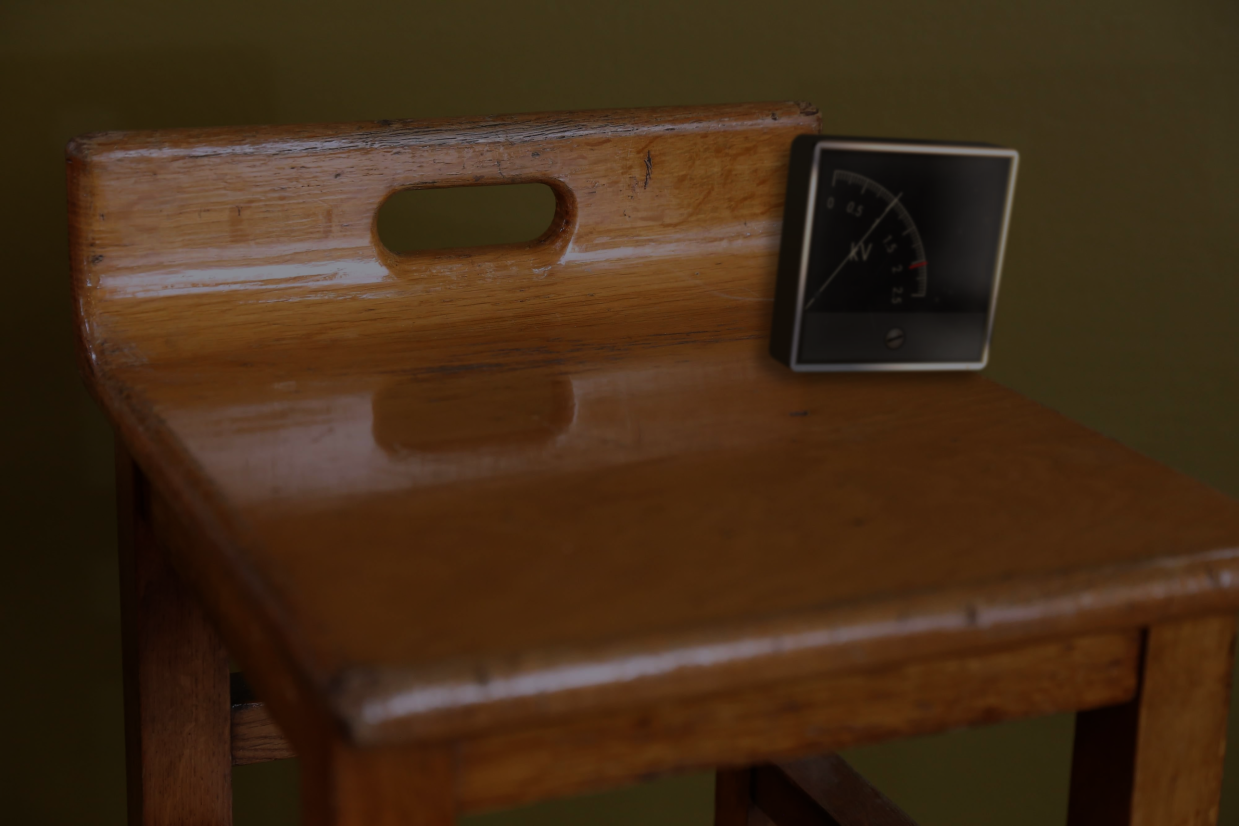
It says 1 kV
